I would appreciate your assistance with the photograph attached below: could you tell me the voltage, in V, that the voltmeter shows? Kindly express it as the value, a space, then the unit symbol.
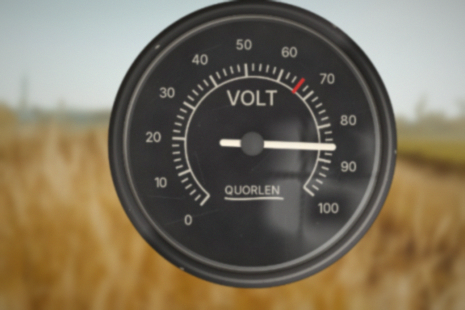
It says 86 V
